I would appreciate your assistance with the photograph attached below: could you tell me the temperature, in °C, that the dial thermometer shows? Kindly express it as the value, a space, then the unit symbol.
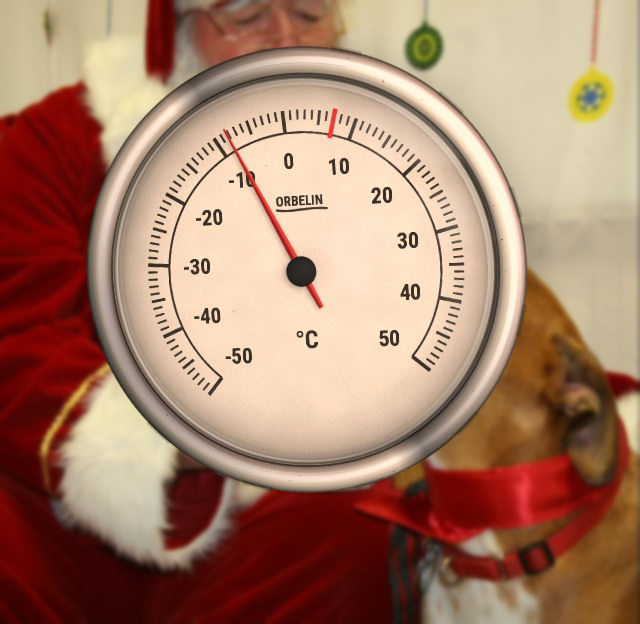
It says -8 °C
